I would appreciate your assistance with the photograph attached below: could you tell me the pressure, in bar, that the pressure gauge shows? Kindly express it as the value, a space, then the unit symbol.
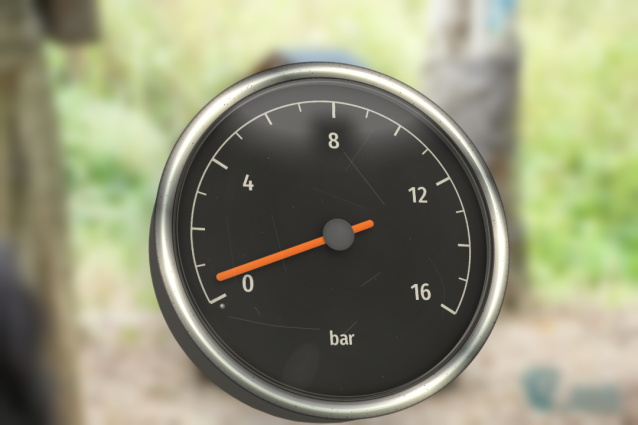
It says 0.5 bar
